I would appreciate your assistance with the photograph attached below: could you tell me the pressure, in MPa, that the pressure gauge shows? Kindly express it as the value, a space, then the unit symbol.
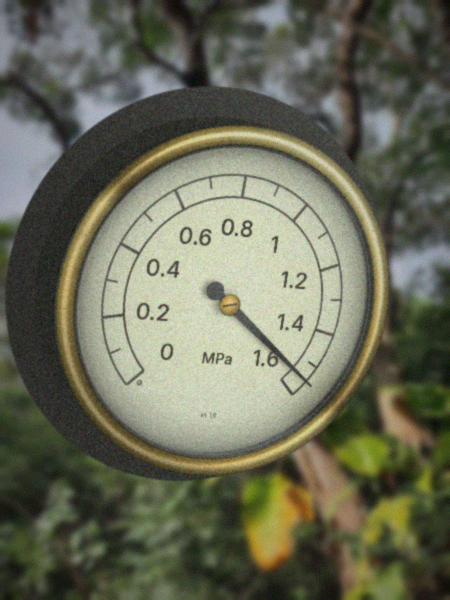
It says 1.55 MPa
